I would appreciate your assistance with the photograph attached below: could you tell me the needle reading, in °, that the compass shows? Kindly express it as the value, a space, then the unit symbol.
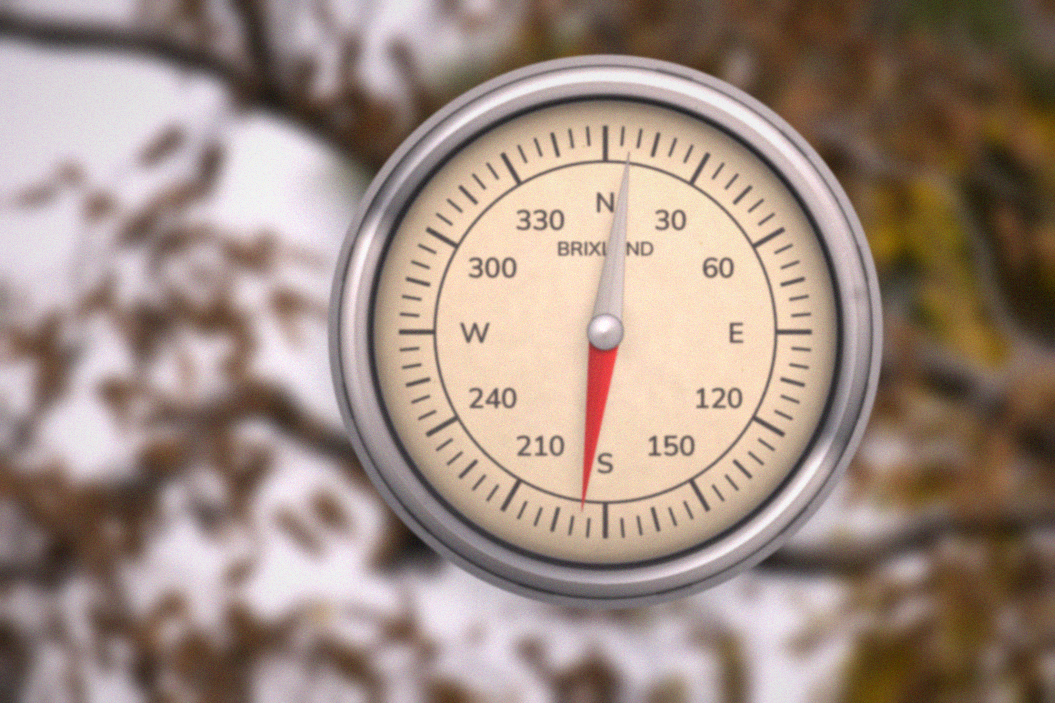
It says 187.5 °
